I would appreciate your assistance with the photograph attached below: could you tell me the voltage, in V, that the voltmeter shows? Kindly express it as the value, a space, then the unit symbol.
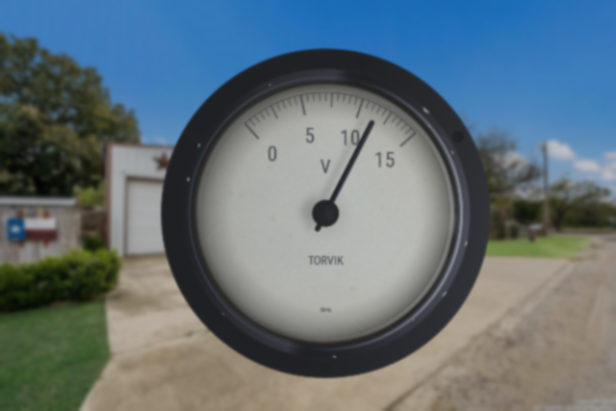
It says 11.5 V
